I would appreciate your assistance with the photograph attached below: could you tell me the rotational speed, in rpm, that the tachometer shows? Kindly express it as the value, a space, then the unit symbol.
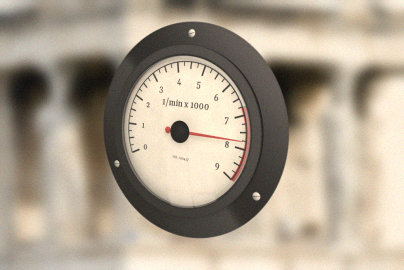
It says 7750 rpm
